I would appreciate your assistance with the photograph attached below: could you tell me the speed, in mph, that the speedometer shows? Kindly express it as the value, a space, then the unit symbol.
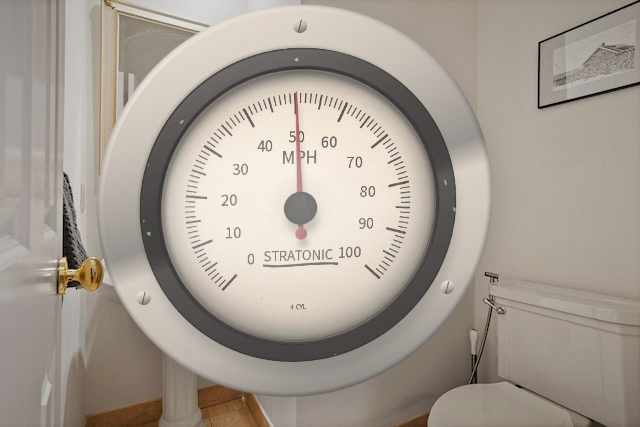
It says 50 mph
